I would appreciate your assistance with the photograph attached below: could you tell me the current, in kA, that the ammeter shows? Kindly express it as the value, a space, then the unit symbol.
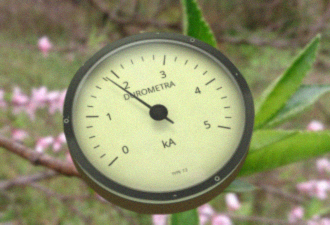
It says 1.8 kA
